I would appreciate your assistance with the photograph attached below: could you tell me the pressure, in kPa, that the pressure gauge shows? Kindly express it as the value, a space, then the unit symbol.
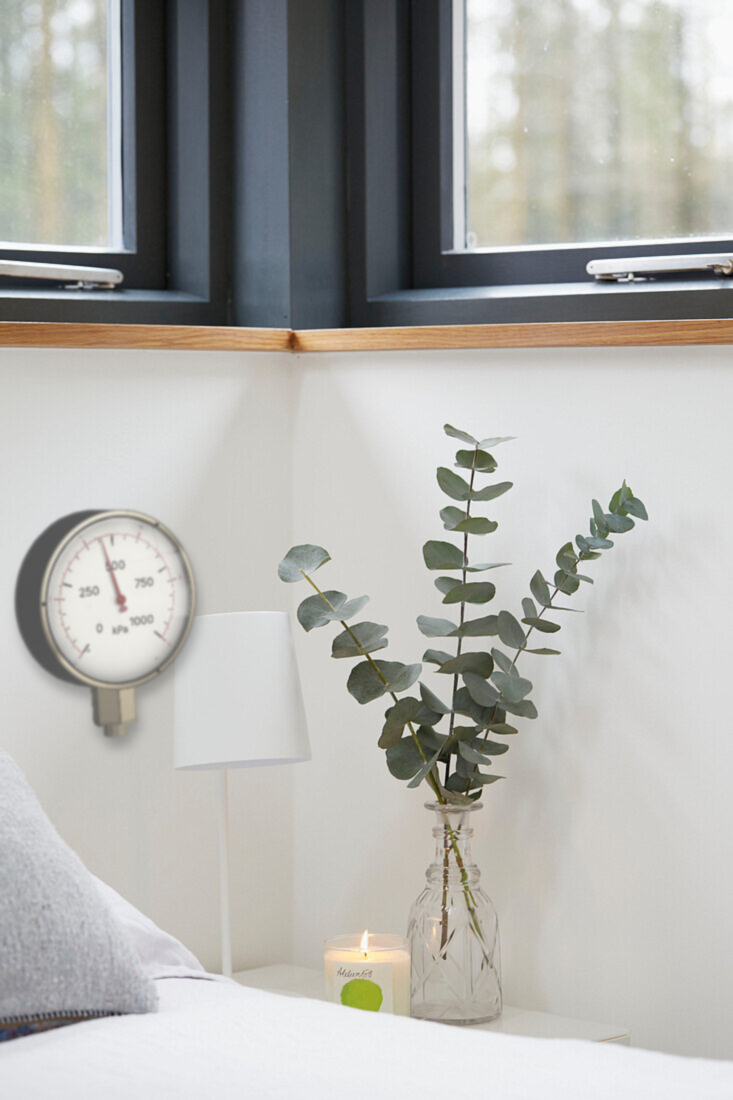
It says 450 kPa
